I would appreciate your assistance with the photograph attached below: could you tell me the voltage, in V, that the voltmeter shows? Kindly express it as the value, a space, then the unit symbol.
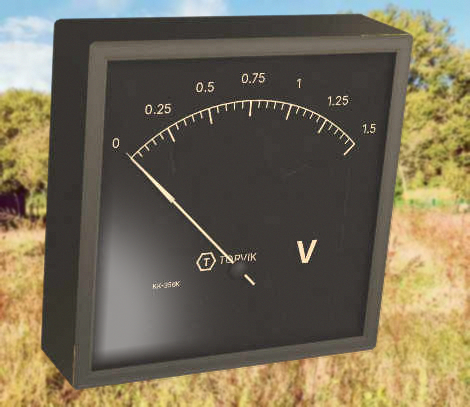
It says 0 V
